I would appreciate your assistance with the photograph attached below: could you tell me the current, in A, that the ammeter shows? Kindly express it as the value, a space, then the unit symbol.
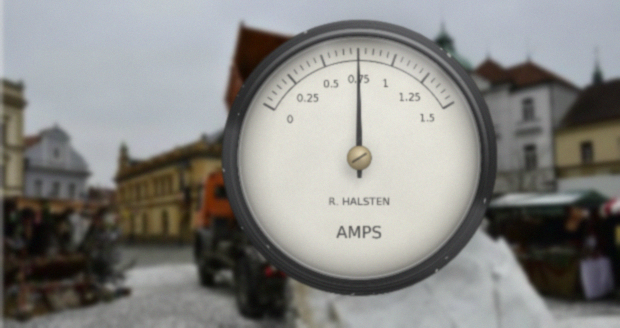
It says 0.75 A
